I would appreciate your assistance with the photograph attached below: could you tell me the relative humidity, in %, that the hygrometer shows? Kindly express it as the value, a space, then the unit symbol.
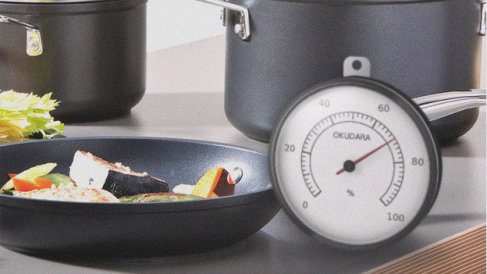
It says 70 %
